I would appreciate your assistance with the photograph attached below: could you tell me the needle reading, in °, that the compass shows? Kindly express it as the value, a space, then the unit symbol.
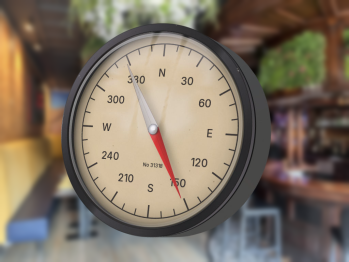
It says 150 °
